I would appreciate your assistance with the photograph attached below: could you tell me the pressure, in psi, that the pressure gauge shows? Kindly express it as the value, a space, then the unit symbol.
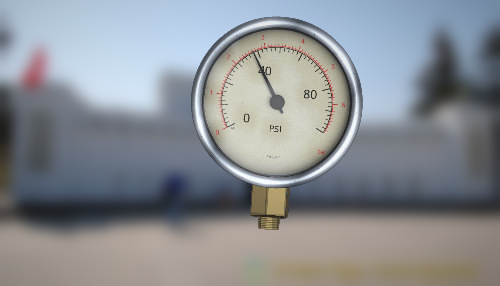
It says 38 psi
